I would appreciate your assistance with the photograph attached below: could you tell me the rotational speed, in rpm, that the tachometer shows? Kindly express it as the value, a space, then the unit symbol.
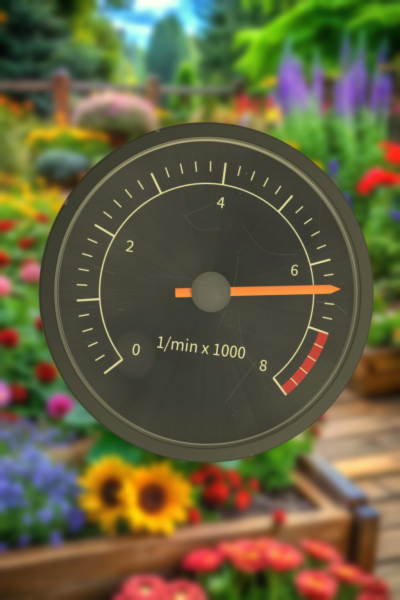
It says 6400 rpm
